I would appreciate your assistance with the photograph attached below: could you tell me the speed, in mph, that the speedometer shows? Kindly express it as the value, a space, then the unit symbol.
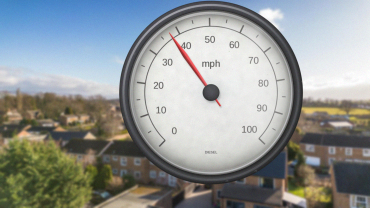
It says 37.5 mph
